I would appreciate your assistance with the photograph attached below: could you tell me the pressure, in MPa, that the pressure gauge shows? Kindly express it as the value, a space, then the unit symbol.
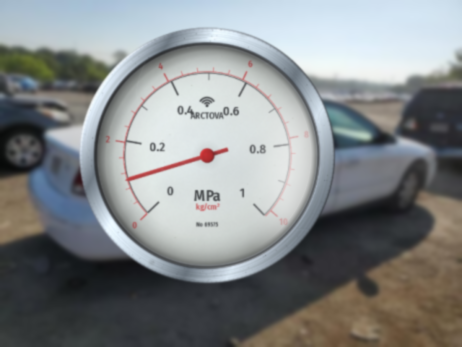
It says 0.1 MPa
